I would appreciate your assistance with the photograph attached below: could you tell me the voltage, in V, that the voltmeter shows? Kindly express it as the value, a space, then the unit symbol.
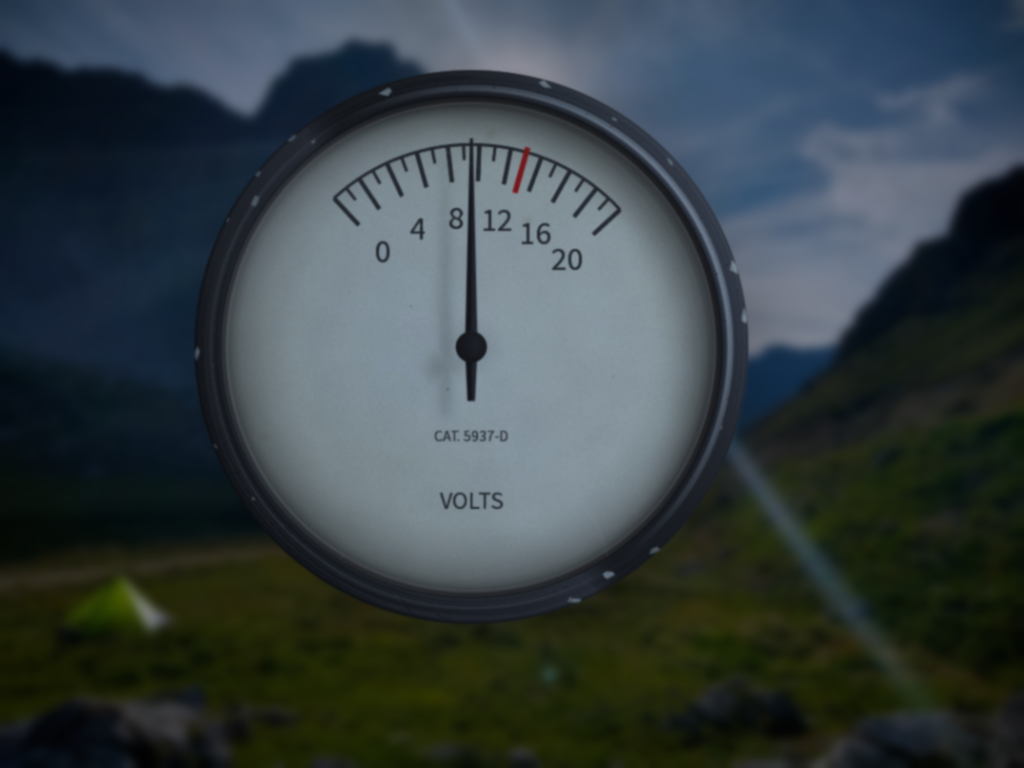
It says 9.5 V
